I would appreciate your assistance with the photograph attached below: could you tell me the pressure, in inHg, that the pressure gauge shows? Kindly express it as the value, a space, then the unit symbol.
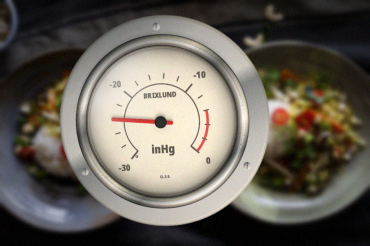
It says -24 inHg
